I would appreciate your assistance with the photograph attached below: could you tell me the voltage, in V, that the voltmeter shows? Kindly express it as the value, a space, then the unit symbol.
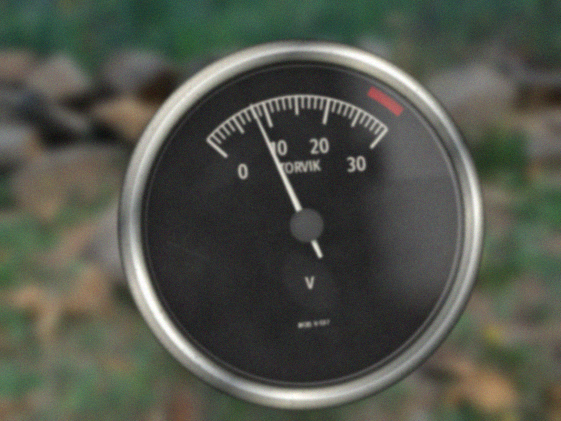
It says 8 V
